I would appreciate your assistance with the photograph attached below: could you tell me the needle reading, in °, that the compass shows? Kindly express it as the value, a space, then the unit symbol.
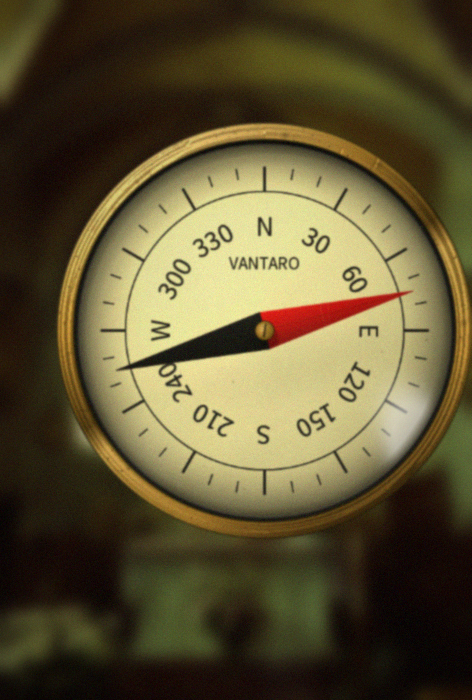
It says 75 °
